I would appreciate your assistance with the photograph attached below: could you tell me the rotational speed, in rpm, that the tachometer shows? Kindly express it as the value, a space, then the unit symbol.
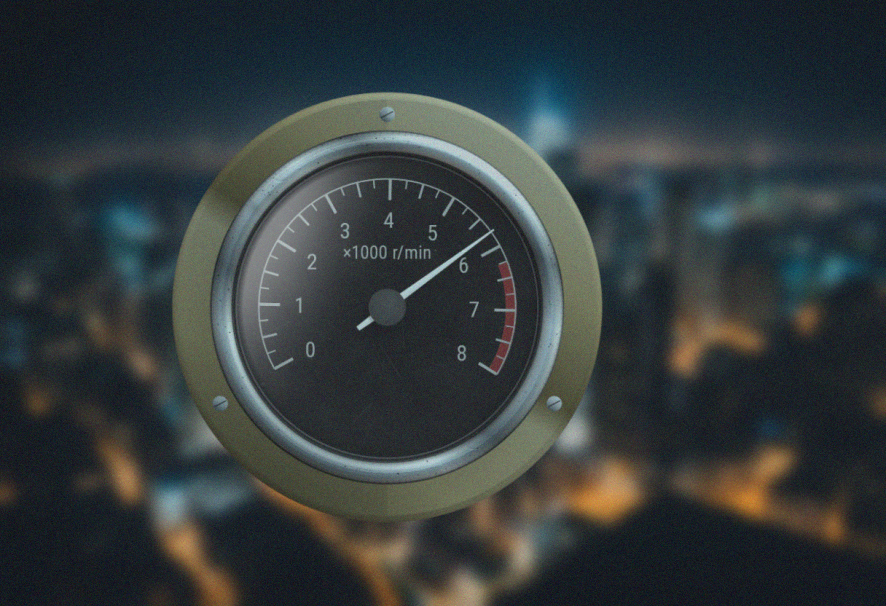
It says 5750 rpm
